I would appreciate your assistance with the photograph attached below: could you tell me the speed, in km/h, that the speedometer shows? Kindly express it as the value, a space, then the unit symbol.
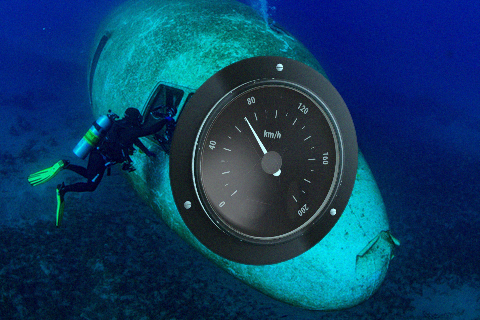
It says 70 km/h
